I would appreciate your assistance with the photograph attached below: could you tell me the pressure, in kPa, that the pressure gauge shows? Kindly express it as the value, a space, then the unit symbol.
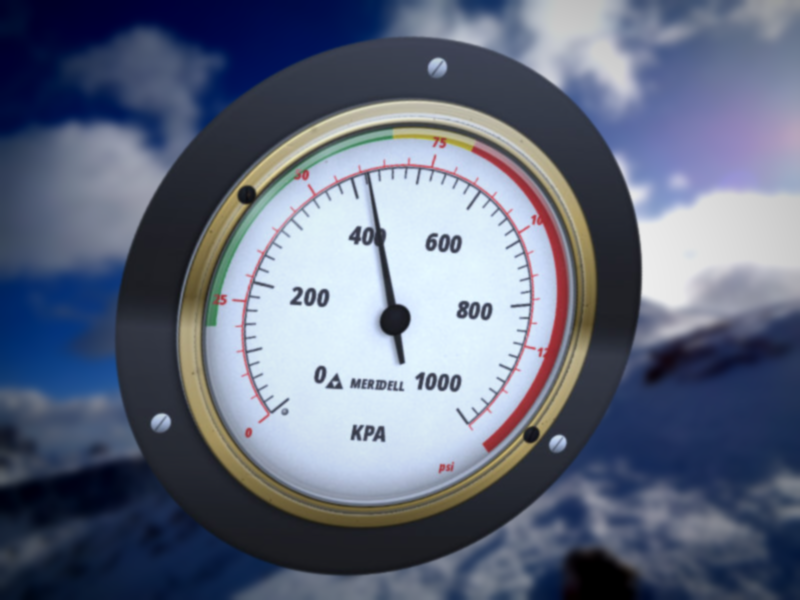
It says 420 kPa
